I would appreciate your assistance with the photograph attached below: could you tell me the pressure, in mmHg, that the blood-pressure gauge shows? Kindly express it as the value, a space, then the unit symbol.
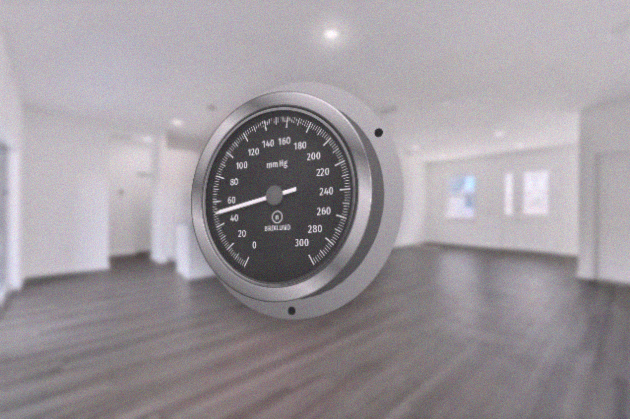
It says 50 mmHg
